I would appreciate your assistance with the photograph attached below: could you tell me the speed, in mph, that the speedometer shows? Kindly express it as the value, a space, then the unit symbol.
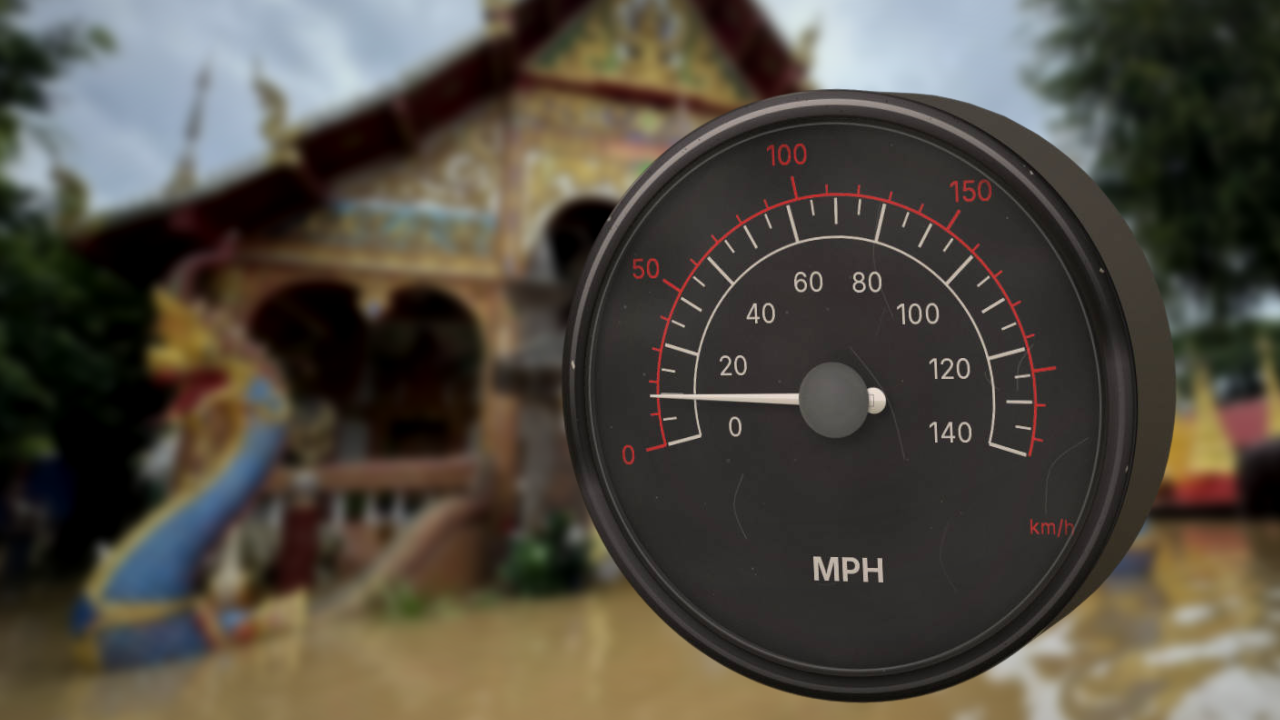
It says 10 mph
